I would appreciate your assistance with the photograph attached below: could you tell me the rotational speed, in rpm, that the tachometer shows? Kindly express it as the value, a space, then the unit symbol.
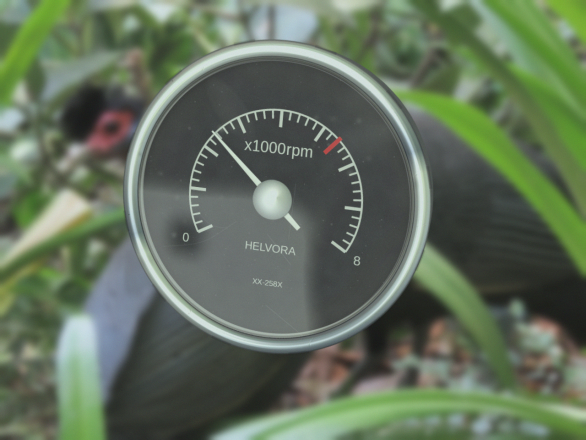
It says 2400 rpm
